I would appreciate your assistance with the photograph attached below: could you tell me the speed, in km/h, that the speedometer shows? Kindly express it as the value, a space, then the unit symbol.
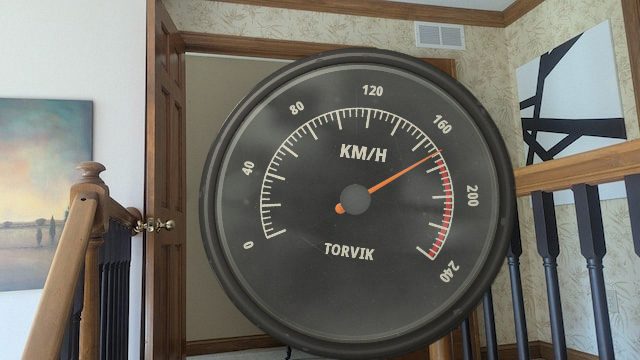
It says 172 km/h
